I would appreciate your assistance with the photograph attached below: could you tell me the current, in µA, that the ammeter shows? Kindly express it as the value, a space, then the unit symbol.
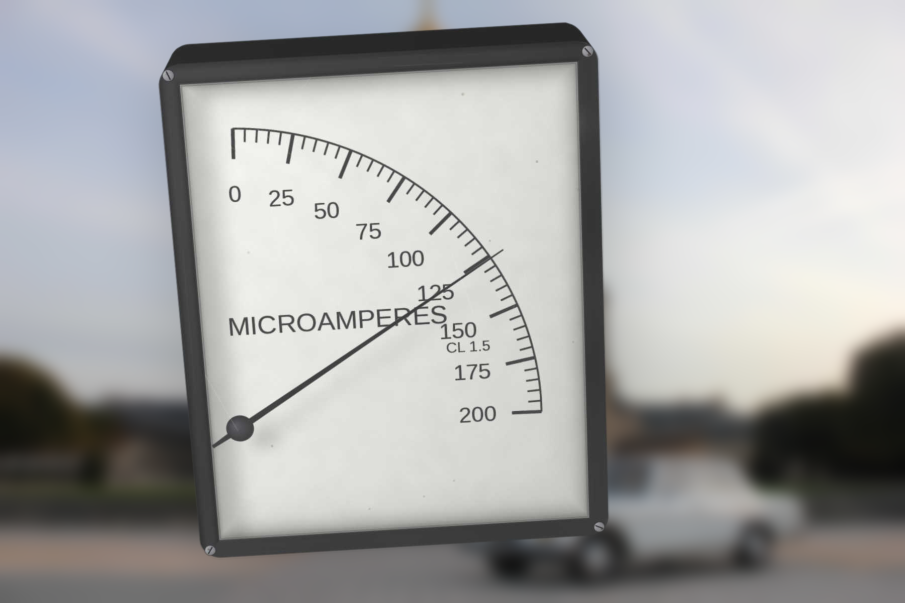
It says 125 µA
